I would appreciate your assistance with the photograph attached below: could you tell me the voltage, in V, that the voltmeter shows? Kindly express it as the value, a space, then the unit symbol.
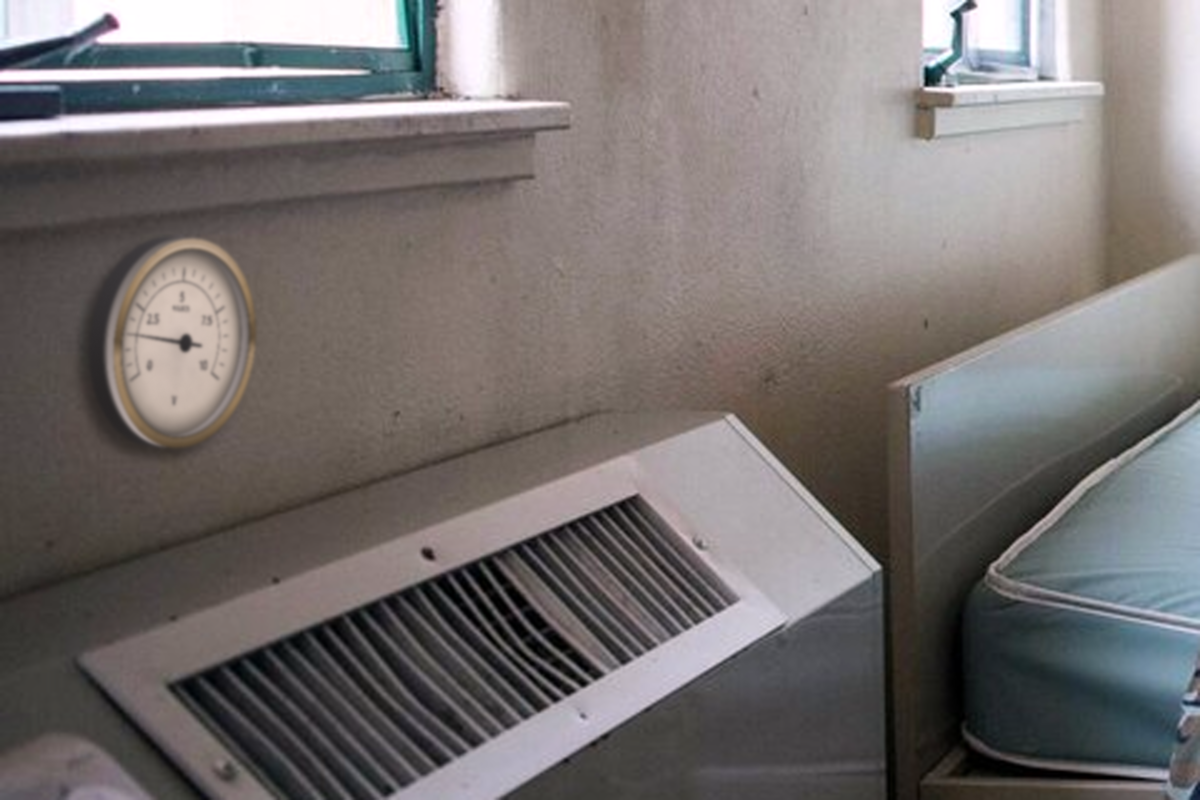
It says 1.5 V
